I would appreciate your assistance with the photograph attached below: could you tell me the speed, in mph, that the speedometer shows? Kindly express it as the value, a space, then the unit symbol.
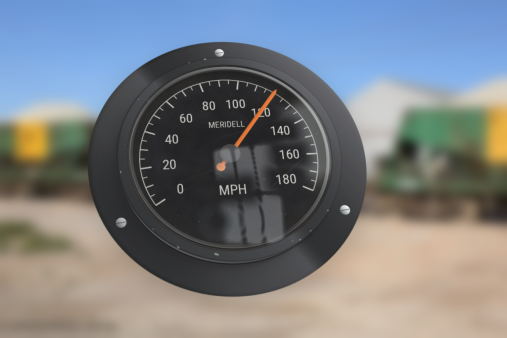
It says 120 mph
